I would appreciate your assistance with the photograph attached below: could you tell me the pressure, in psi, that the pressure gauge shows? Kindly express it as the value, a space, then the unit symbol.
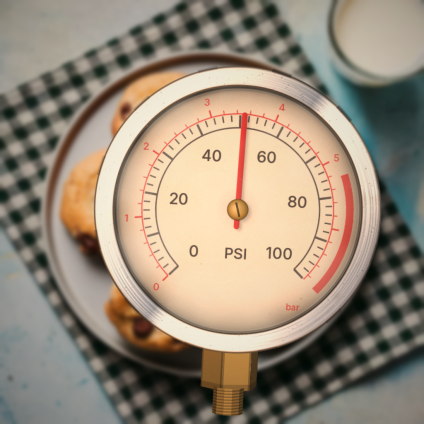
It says 51 psi
